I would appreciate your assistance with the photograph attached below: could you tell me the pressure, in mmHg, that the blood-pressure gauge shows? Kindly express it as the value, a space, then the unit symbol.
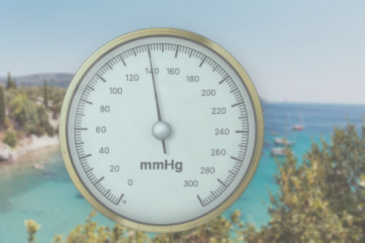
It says 140 mmHg
